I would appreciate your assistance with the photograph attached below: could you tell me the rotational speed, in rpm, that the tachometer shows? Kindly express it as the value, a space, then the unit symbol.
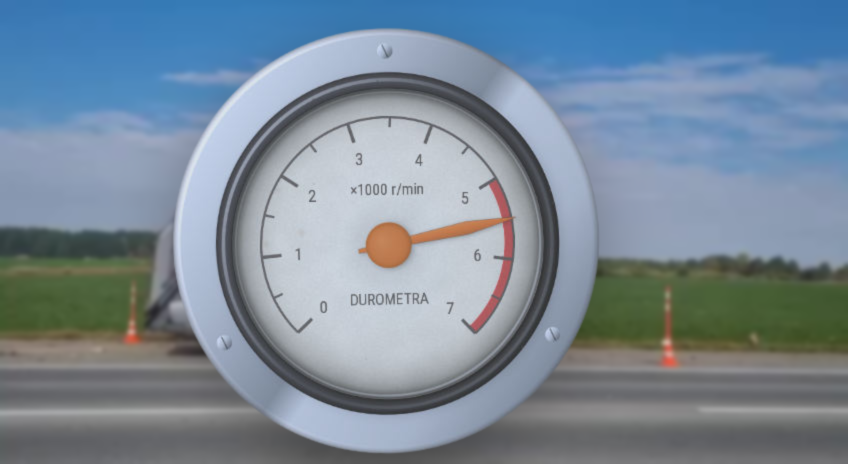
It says 5500 rpm
